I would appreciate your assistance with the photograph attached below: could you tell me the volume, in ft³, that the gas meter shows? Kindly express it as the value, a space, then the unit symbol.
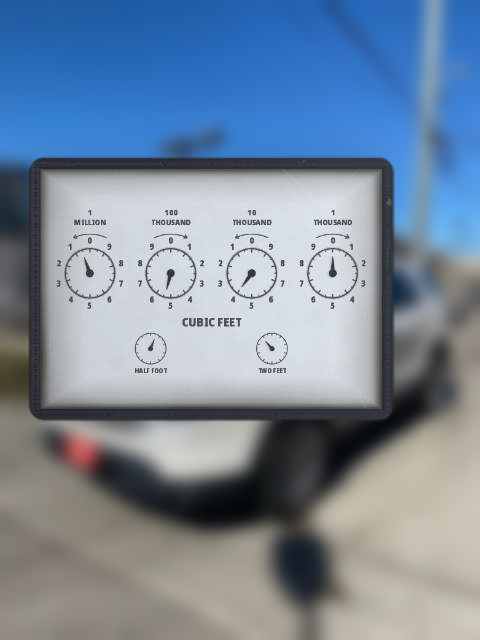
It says 54000 ft³
